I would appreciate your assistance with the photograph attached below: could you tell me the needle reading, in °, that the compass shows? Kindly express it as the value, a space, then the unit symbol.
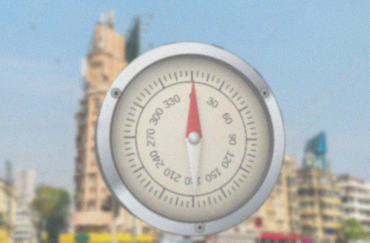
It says 0 °
